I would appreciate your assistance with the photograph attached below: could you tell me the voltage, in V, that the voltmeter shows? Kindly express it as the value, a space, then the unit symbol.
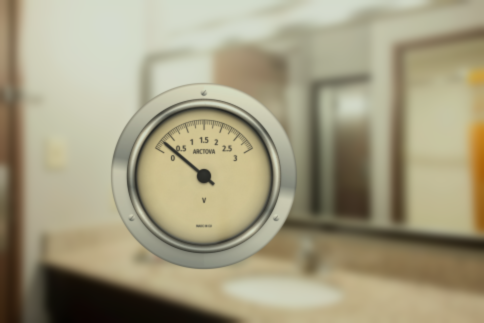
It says 0.25 V
